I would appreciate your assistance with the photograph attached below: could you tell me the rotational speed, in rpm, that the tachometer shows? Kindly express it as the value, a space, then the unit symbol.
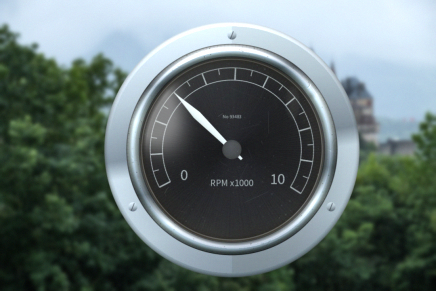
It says 3000 rpm
